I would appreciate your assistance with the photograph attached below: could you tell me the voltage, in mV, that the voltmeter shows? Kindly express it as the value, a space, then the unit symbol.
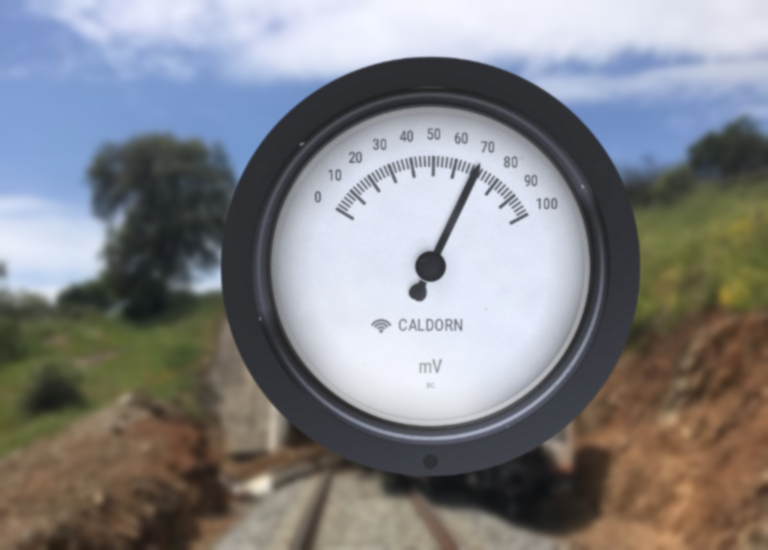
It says 70 mV
